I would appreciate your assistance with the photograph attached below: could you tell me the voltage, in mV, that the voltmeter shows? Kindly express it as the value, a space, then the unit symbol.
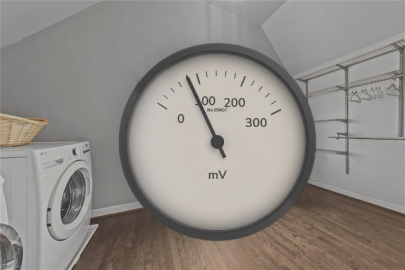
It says 80 mV
